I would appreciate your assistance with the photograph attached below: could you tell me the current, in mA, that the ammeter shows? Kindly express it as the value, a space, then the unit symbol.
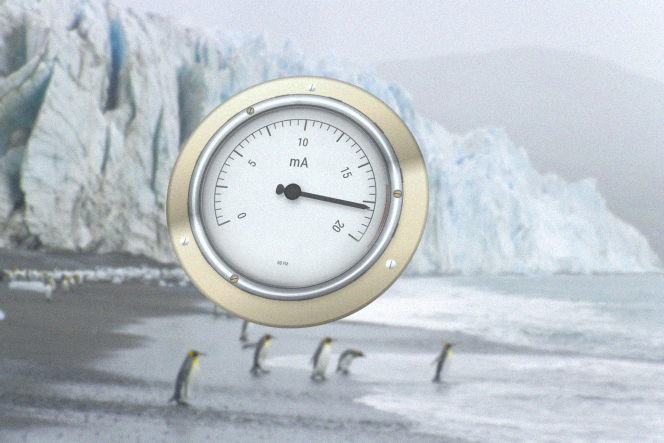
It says 18 mA
